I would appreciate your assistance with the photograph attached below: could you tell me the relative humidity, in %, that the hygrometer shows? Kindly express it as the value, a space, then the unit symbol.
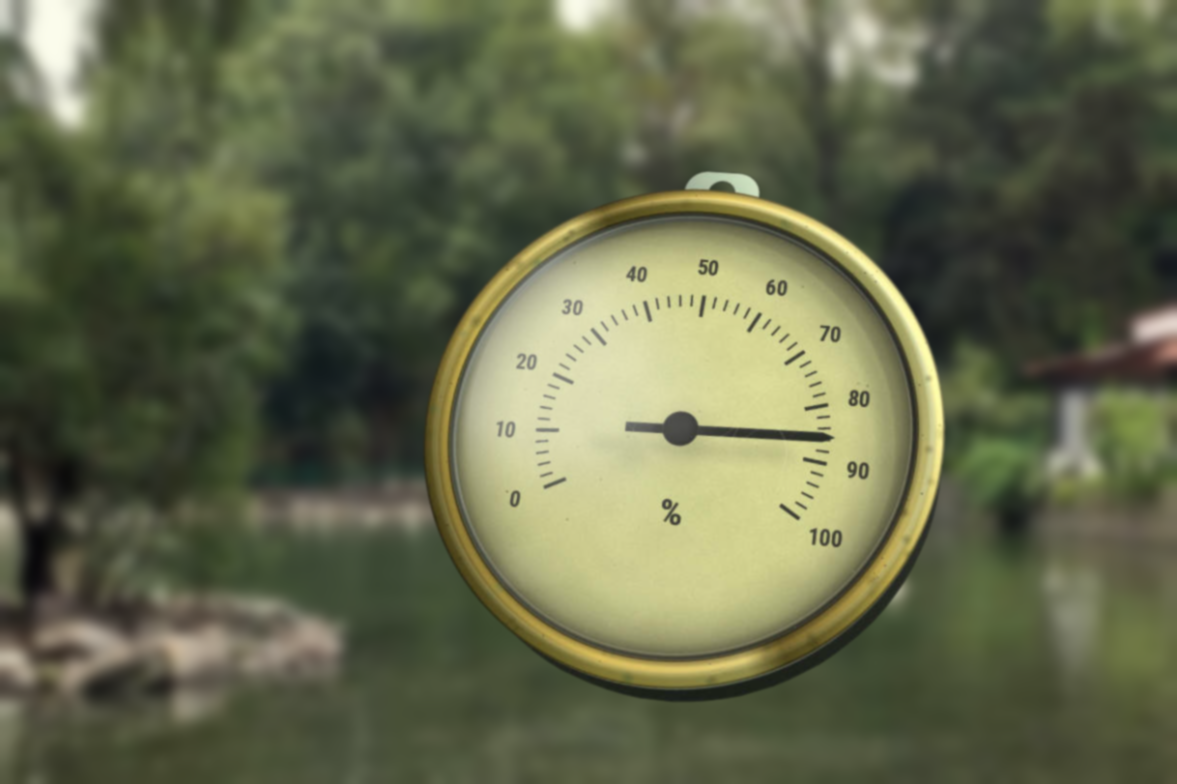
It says 86 %
